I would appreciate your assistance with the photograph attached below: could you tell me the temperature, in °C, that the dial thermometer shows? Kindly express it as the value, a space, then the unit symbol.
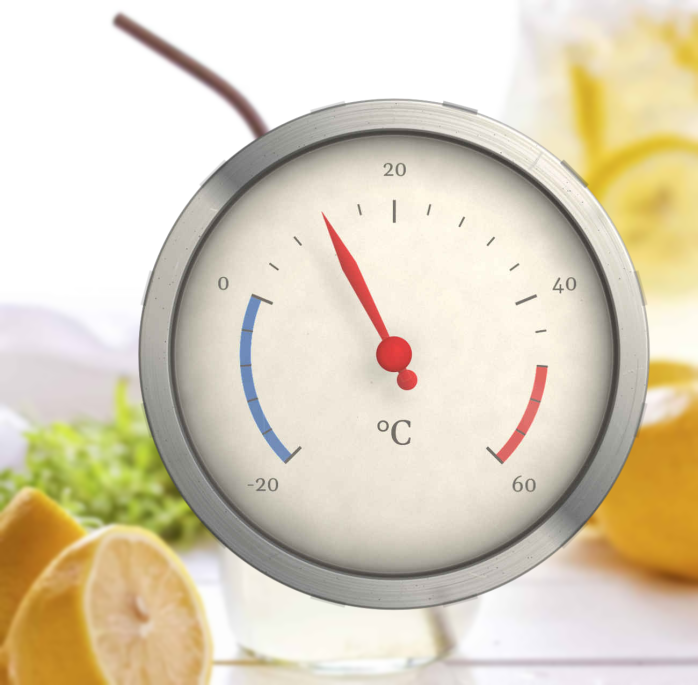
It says 12 °C
